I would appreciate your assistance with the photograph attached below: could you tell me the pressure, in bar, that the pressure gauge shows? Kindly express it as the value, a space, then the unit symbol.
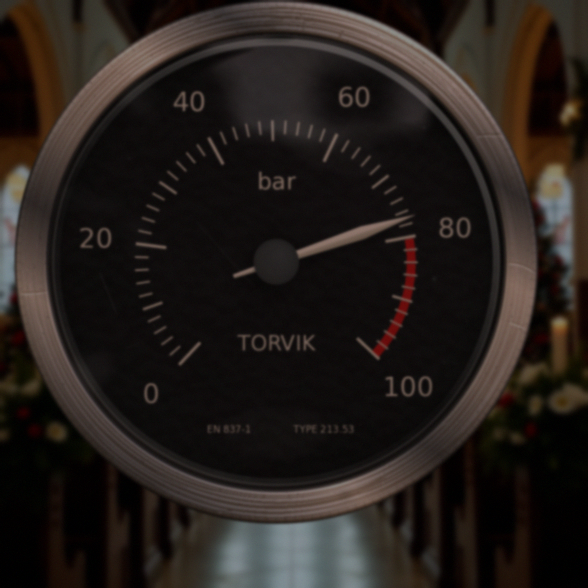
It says 77 bar
